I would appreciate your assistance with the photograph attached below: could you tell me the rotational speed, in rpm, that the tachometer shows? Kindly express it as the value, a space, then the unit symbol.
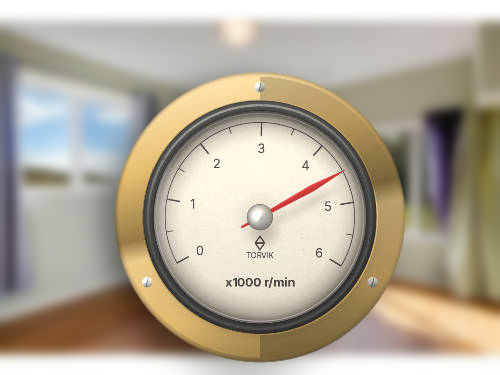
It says 4500 rpm
